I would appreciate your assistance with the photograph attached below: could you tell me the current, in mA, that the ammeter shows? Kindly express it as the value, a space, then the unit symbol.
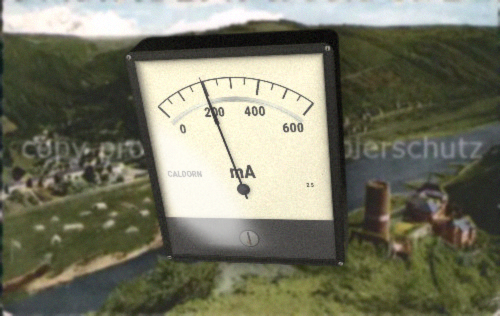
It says 200 mA
